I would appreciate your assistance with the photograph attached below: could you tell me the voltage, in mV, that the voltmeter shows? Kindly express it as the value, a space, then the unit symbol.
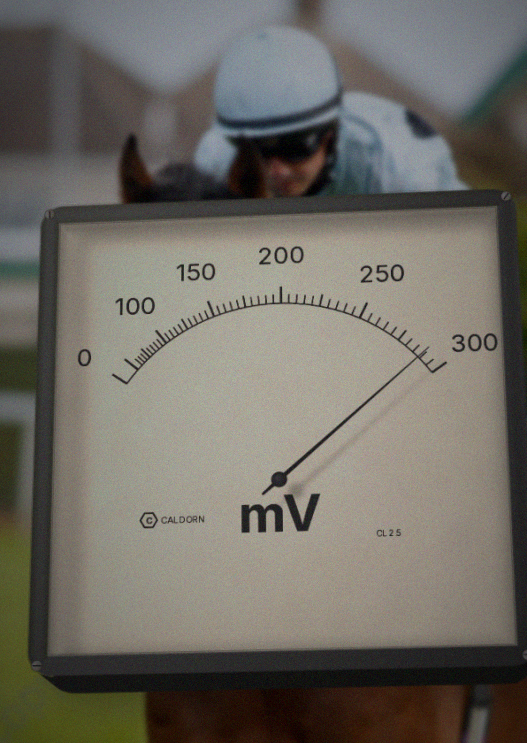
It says 290 mV
